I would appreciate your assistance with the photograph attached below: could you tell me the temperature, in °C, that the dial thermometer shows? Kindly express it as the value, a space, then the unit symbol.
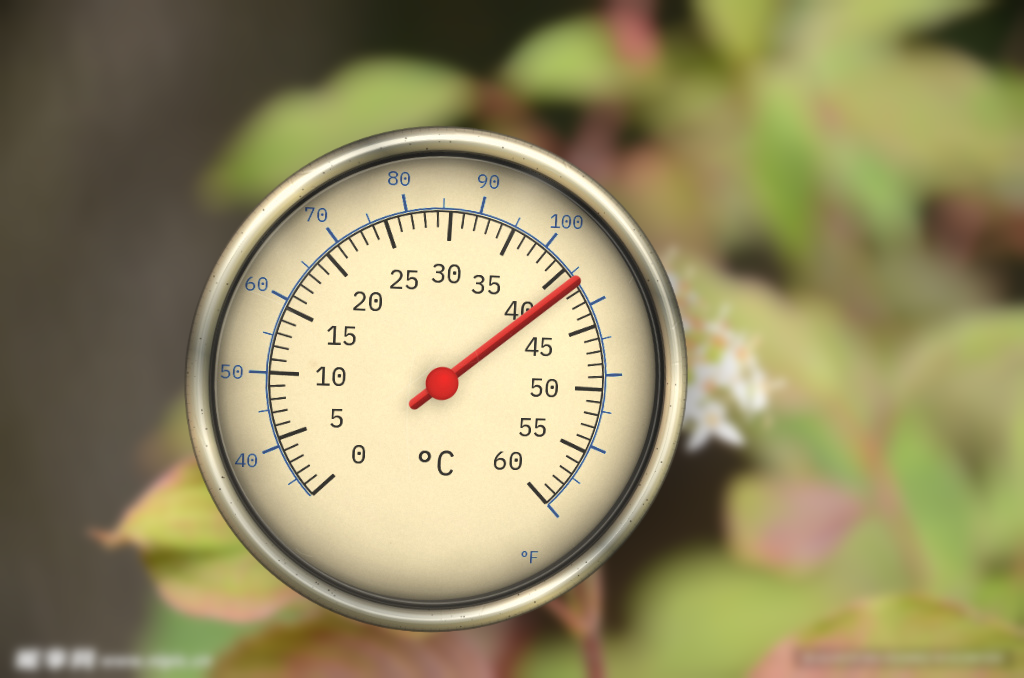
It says 41 °C
